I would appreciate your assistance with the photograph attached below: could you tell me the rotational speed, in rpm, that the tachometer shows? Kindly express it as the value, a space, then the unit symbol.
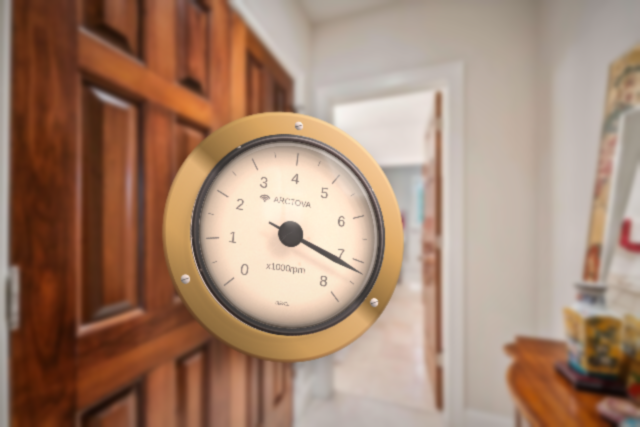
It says 7250 rpm
